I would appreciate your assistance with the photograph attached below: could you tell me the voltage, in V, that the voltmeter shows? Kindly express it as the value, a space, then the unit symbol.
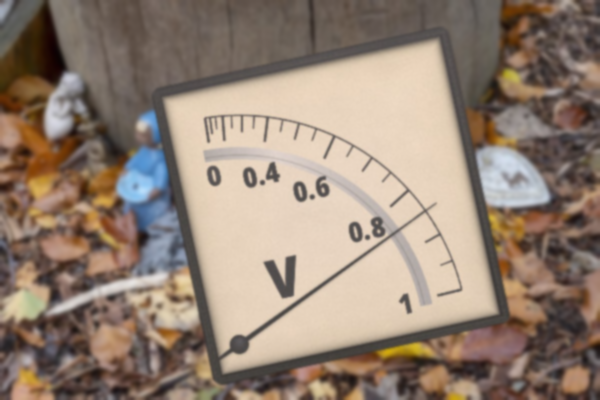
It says 0.85 V
